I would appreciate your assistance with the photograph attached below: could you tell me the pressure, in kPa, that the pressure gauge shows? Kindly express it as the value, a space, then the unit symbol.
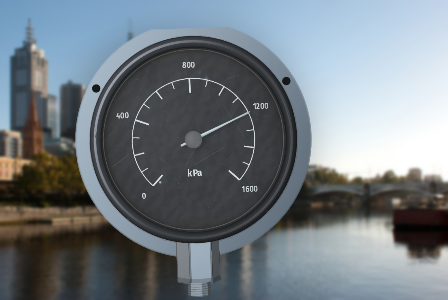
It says 1200 kPa
